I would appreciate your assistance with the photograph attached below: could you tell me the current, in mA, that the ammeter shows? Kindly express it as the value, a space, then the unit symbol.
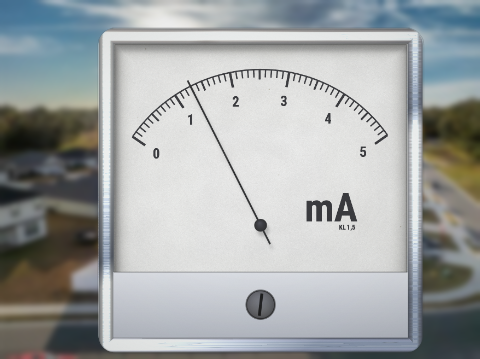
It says 1.3 mA
